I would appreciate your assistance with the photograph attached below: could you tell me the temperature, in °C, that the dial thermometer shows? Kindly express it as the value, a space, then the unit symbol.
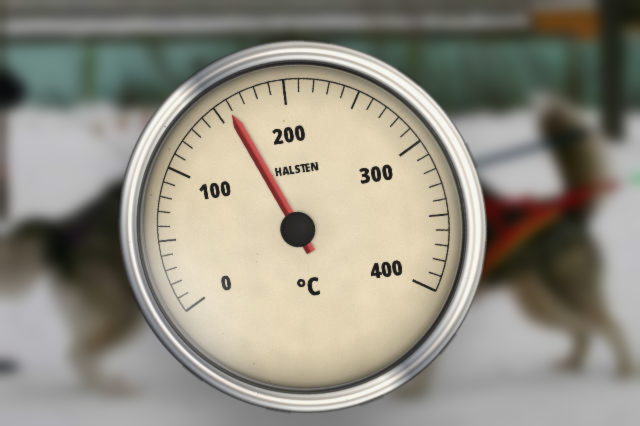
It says 160 °C
